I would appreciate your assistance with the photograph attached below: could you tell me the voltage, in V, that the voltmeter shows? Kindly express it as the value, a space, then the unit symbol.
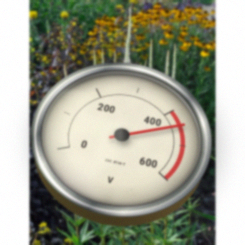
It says 450 V
